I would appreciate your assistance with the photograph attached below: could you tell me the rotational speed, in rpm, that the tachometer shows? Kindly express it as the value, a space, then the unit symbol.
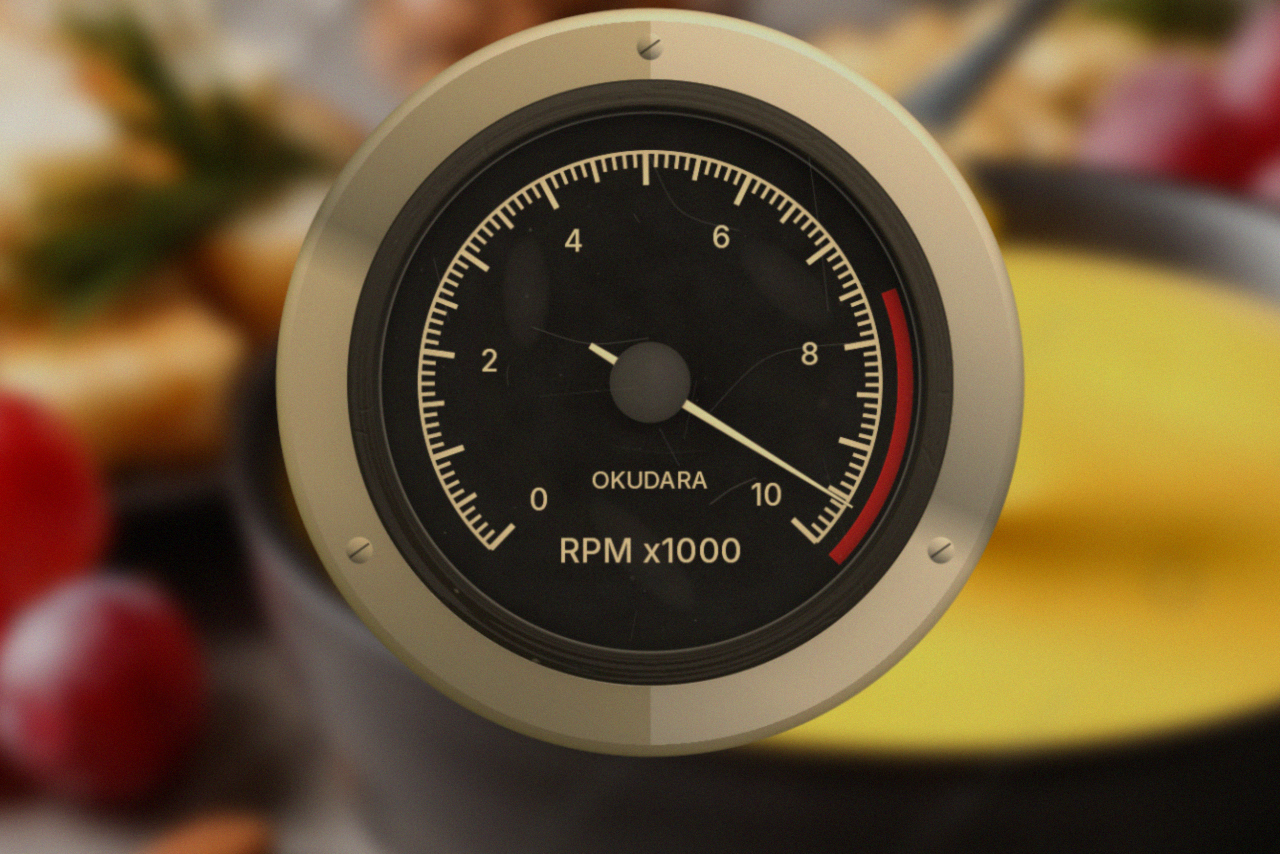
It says 9550 rpm
